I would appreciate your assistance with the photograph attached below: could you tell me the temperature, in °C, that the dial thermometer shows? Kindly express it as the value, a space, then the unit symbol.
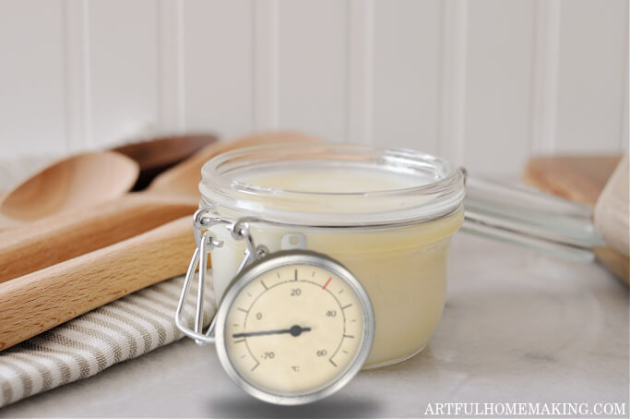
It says -7.5 °C
